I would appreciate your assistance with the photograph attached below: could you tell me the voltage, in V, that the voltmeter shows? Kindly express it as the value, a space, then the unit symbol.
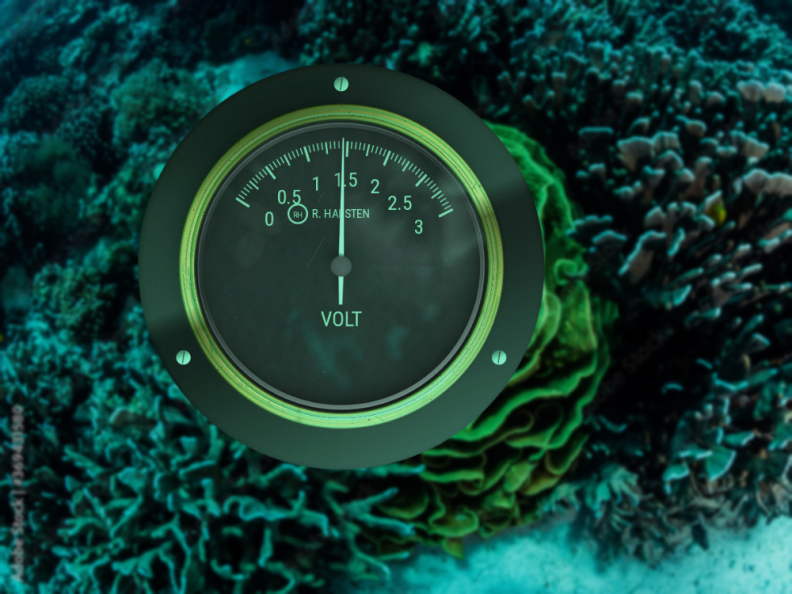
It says 1.45 V
